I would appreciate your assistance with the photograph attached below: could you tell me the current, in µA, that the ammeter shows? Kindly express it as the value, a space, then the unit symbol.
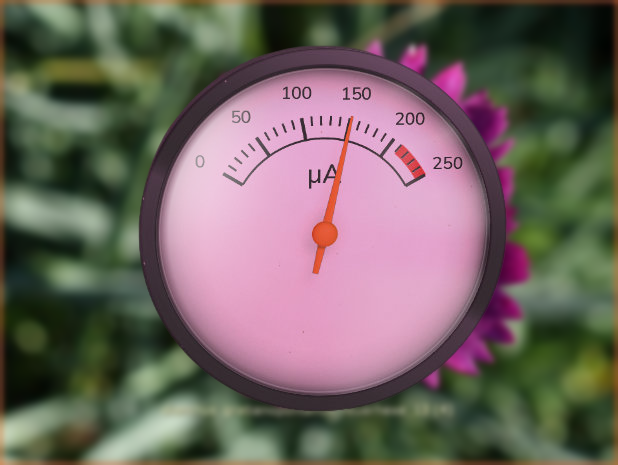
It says 150 µA
